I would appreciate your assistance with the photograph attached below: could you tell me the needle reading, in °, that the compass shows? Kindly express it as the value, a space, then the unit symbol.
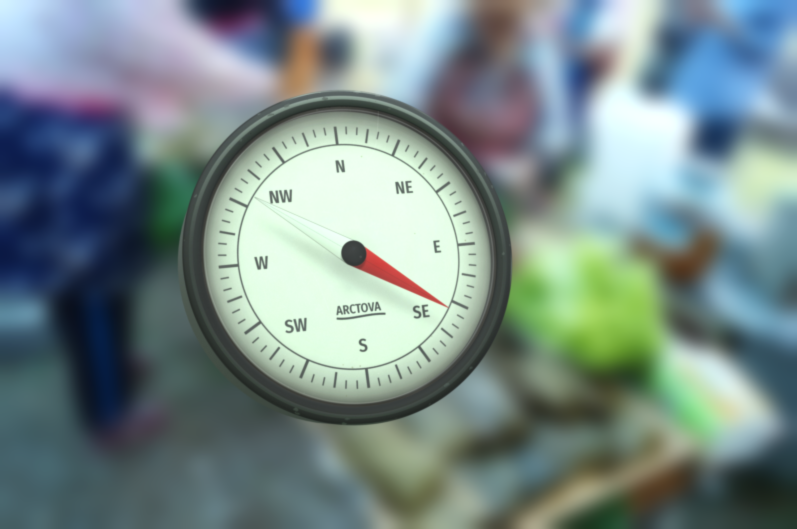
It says 125 °
